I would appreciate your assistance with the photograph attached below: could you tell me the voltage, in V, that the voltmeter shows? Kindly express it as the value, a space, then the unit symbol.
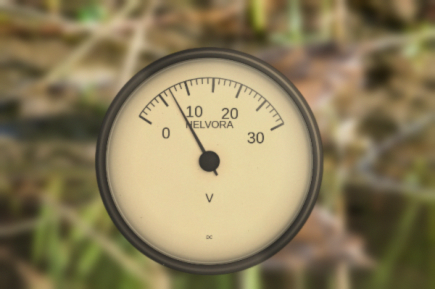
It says 7 V
